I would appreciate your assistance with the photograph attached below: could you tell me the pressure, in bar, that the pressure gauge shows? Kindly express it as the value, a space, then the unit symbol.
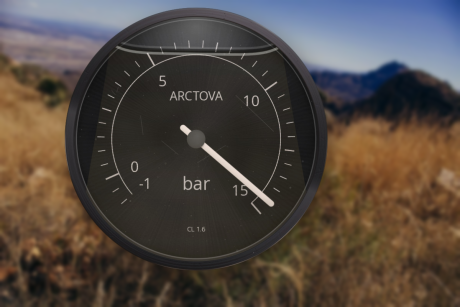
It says 14.5 bar
